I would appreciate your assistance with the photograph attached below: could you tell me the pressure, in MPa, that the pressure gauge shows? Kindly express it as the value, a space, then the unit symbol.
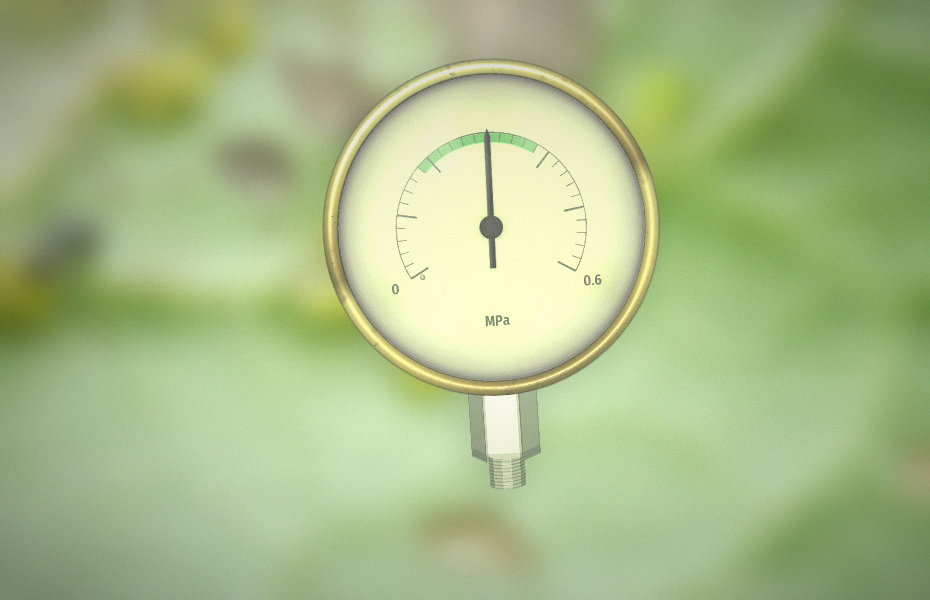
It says 0.3 MPa
